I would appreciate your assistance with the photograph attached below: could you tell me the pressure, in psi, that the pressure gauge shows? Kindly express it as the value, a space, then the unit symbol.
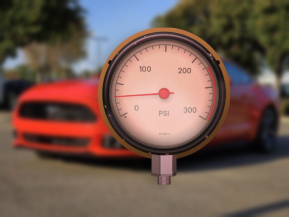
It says 30 psi
